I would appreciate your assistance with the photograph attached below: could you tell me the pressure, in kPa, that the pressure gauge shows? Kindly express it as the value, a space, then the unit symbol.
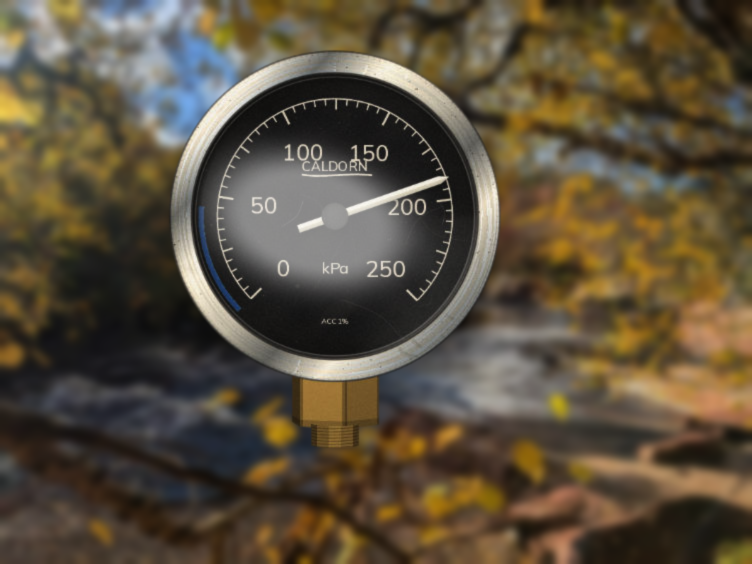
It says 190 kPa
